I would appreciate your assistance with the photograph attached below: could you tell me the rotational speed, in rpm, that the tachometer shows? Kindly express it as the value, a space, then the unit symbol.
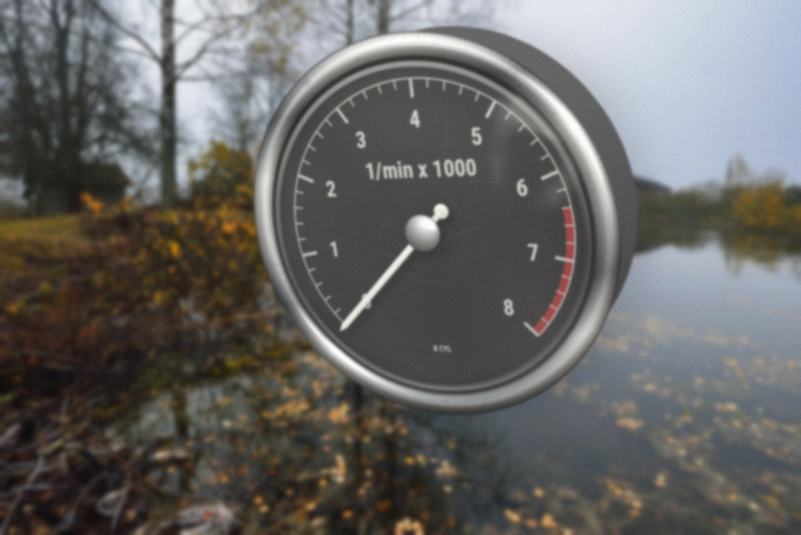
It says 0 rpm
